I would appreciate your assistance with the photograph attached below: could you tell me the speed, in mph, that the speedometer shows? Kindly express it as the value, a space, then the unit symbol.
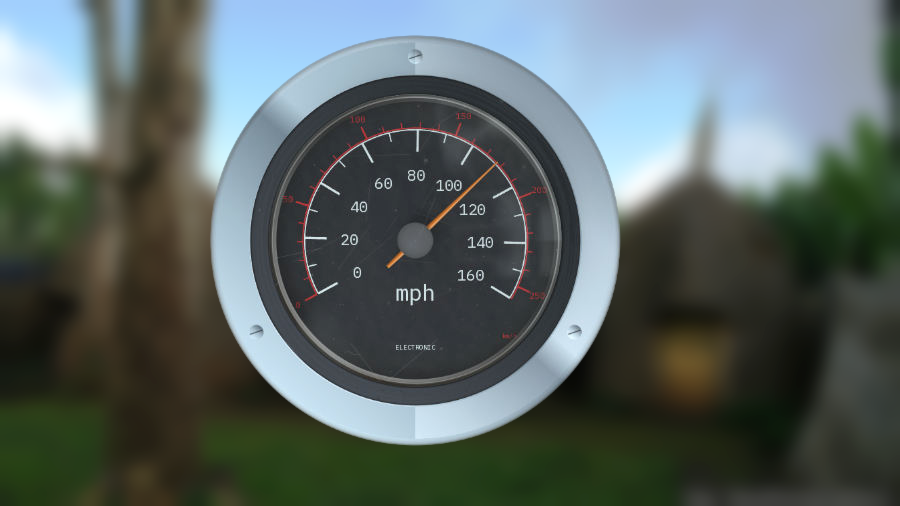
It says 110 mph
